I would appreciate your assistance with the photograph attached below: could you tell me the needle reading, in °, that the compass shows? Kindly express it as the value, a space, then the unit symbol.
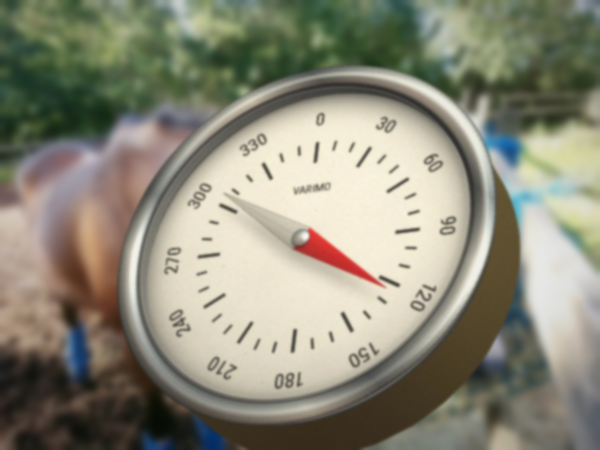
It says 125 °
